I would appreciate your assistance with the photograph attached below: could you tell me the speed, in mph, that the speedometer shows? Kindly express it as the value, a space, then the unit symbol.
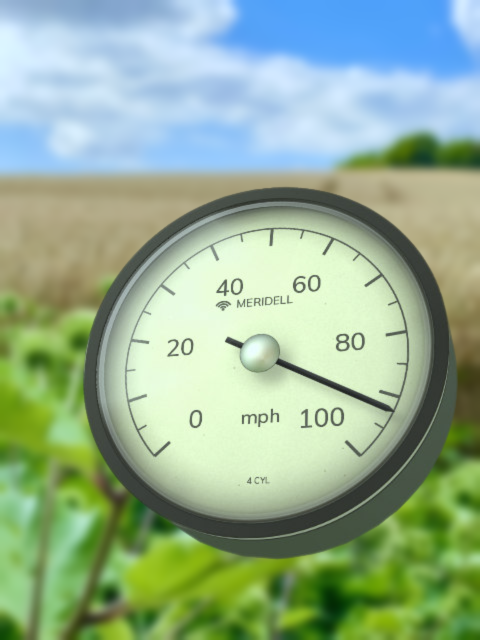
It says 92.5 mph
